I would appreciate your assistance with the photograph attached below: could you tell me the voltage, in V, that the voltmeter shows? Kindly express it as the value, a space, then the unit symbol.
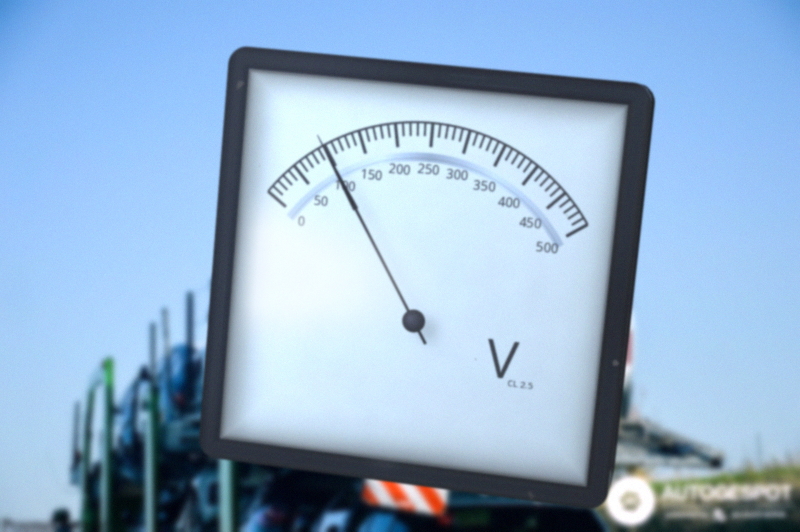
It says 100 V
